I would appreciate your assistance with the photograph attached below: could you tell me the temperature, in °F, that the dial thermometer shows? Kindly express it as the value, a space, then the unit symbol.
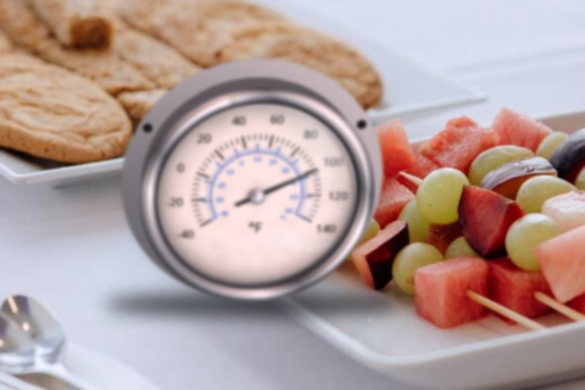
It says 100 °F
